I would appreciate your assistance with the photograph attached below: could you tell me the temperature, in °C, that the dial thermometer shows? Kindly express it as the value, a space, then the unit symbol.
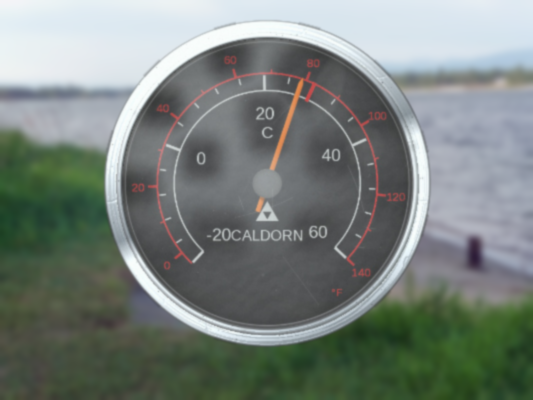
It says 26 °C
